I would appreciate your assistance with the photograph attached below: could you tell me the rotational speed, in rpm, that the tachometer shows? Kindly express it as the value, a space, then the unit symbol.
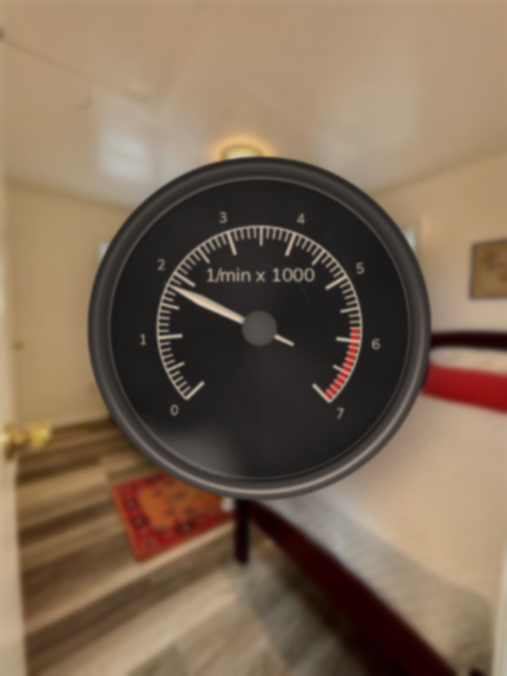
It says 1800 rpm
